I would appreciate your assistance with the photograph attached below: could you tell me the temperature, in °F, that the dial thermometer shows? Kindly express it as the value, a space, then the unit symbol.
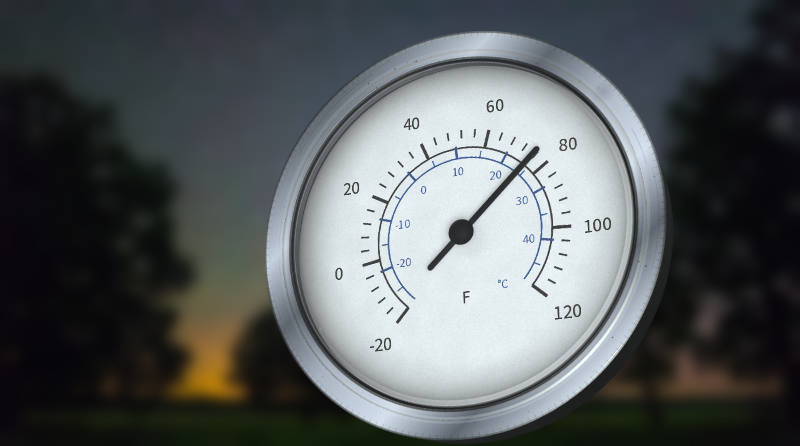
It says 76 °F
